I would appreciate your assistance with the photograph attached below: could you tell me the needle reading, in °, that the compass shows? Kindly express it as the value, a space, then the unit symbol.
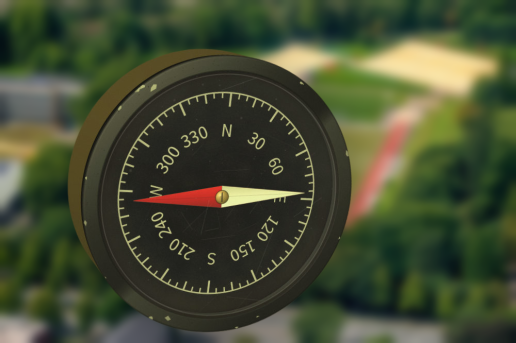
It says 265 °
